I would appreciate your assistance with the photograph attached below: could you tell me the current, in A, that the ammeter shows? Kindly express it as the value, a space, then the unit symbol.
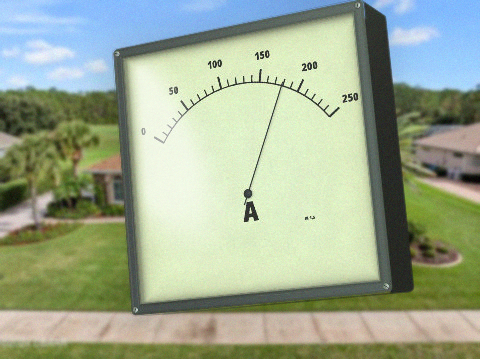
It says 180 A
